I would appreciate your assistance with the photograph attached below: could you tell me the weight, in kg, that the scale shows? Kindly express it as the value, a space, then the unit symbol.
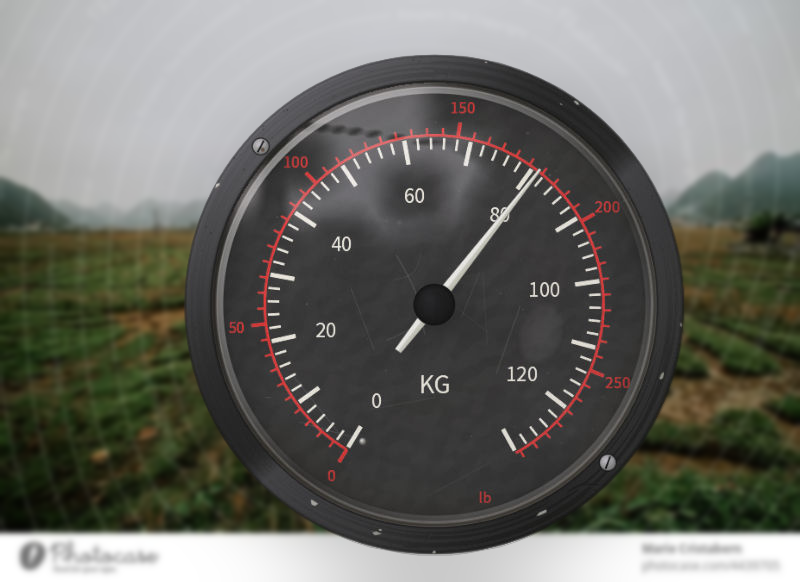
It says 81 kg
